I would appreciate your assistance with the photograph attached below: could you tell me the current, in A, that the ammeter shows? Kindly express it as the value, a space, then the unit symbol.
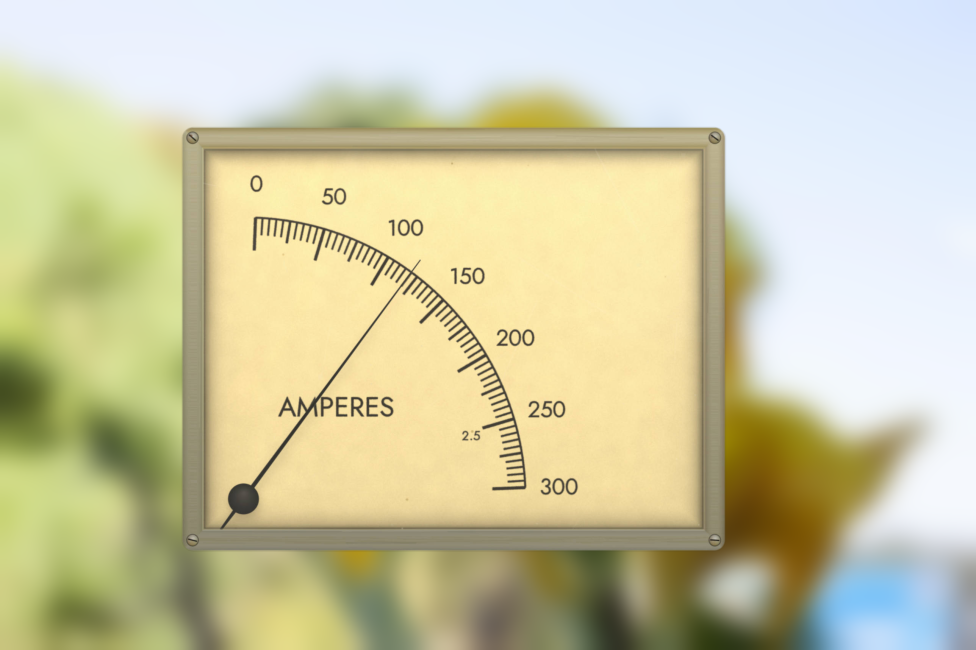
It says 120 A
